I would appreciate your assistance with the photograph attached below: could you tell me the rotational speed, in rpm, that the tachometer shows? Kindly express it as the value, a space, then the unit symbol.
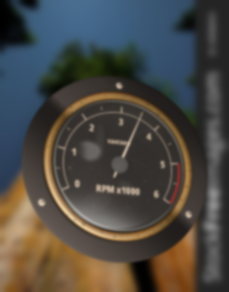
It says 3500 rpm
